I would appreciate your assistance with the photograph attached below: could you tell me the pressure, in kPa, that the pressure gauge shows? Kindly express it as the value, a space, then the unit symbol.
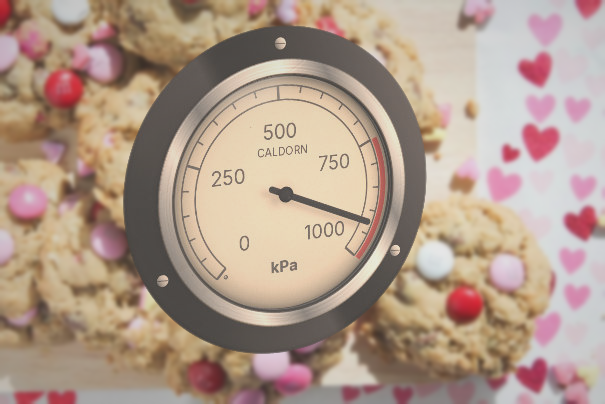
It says 925 kPa
